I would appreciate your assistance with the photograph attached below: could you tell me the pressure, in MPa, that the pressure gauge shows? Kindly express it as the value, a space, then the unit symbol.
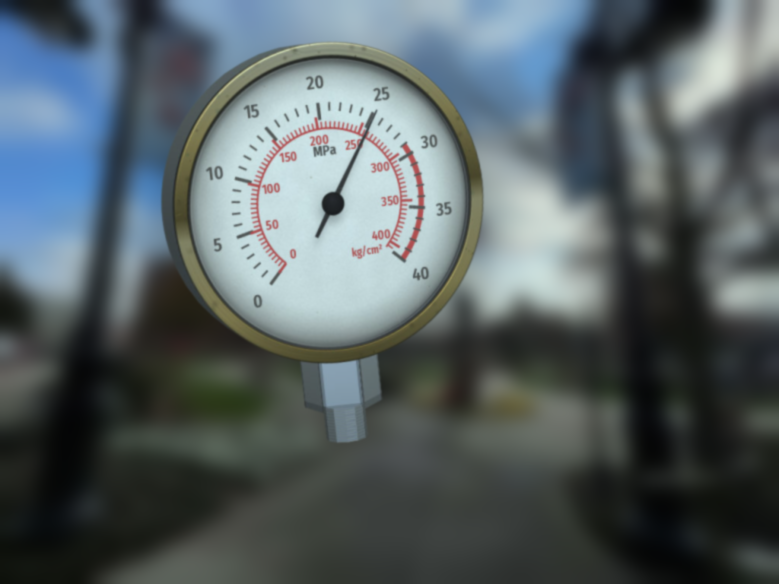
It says 25 MPa
